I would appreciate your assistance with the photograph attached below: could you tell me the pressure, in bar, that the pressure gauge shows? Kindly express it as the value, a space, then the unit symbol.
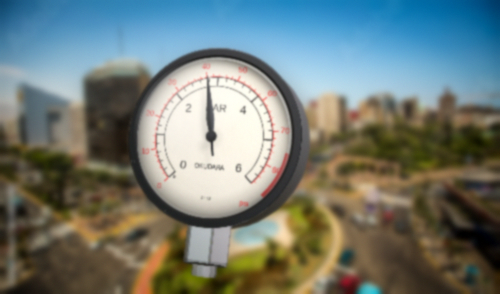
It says 2.8 bar
